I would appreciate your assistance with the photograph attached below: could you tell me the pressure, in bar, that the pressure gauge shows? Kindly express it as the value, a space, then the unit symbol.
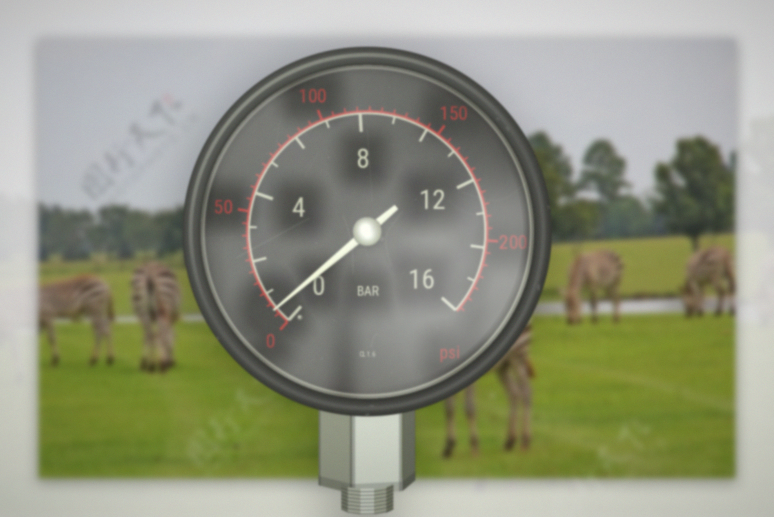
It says 0.5 bar
